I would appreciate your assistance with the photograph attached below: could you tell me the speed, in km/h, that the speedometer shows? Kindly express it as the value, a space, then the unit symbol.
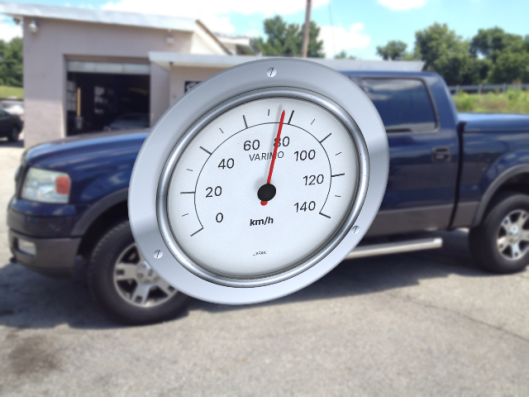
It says 75 km/h
